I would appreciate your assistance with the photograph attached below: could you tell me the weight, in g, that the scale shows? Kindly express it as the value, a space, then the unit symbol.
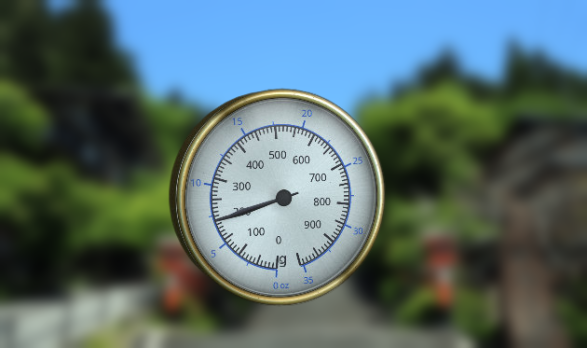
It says 200 g
